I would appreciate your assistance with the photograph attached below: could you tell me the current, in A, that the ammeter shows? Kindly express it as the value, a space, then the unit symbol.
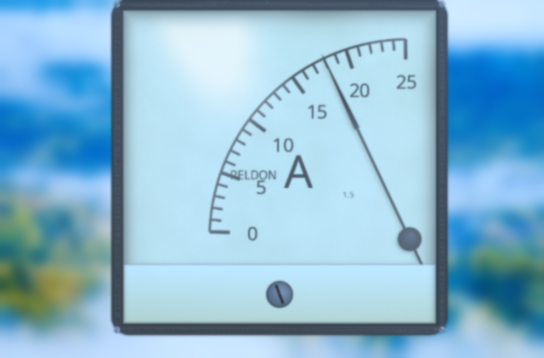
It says 18 A
